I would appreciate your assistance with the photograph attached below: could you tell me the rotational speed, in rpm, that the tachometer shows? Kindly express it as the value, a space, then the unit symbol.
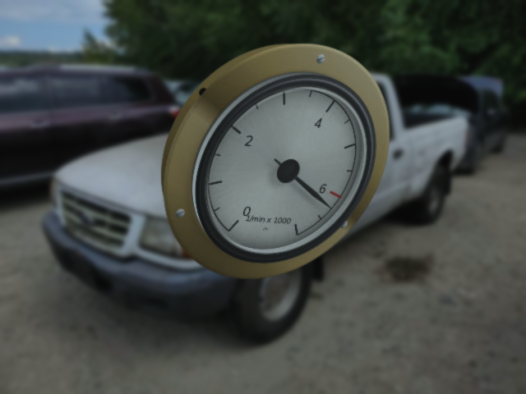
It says 6250 rpm
